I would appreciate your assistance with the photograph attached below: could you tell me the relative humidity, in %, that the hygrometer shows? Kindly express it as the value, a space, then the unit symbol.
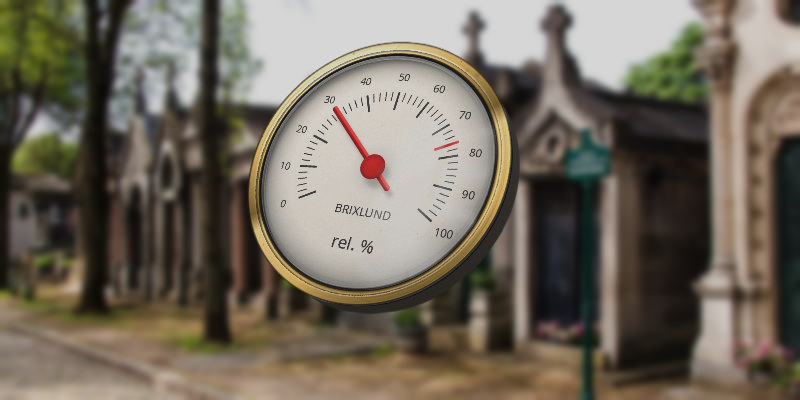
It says 30 %
